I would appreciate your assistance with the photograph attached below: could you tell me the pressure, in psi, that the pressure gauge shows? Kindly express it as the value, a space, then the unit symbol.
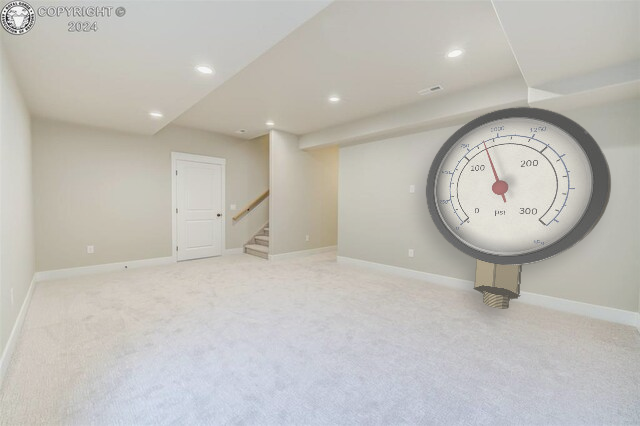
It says 130 psi
